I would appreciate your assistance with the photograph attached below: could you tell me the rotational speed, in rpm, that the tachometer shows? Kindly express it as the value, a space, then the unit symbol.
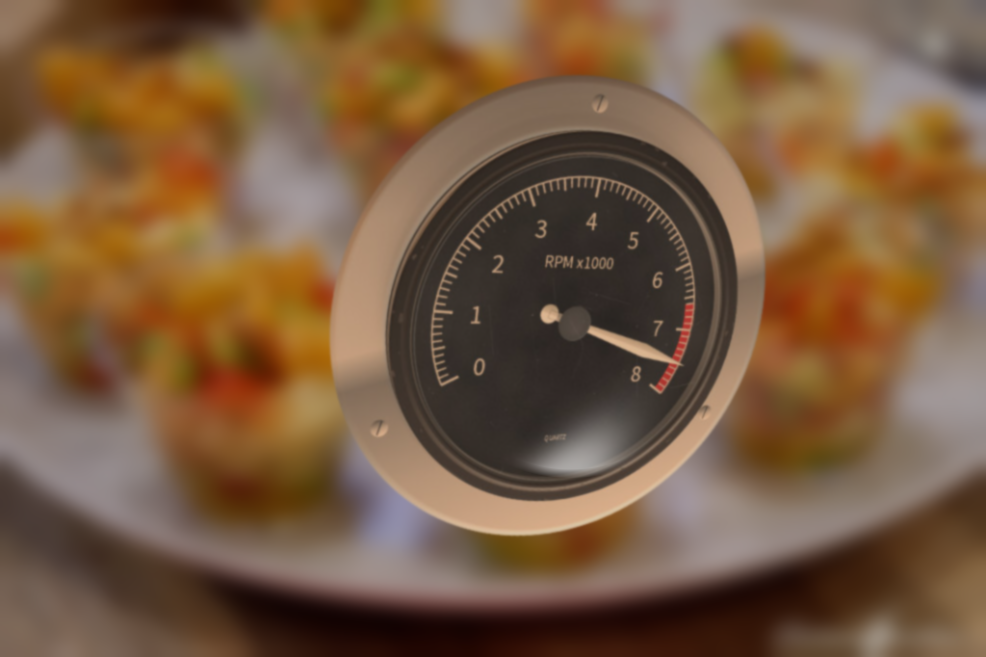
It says 7500 rpm
